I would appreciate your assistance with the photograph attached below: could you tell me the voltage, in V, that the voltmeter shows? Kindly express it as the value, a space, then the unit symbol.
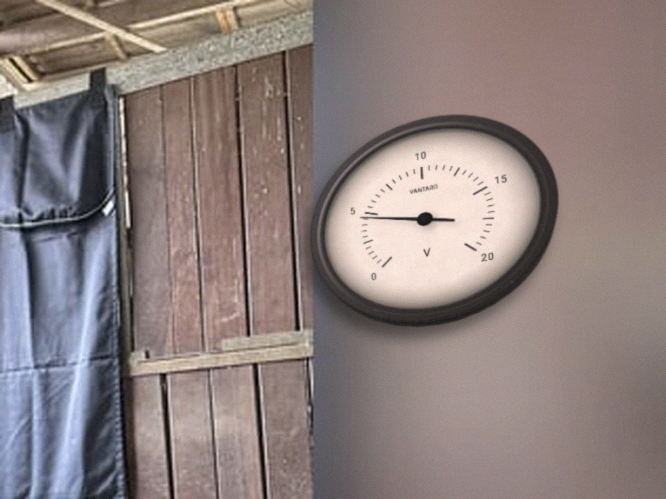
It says 4.5 V
